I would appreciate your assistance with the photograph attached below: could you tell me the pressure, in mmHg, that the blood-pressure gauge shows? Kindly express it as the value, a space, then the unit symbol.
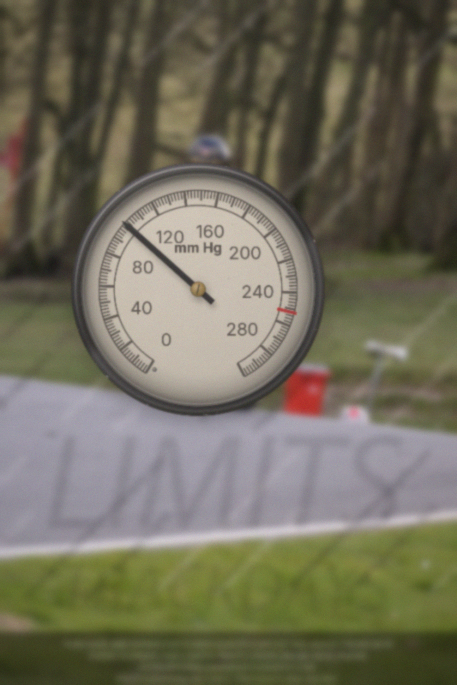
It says 100 mmHg
